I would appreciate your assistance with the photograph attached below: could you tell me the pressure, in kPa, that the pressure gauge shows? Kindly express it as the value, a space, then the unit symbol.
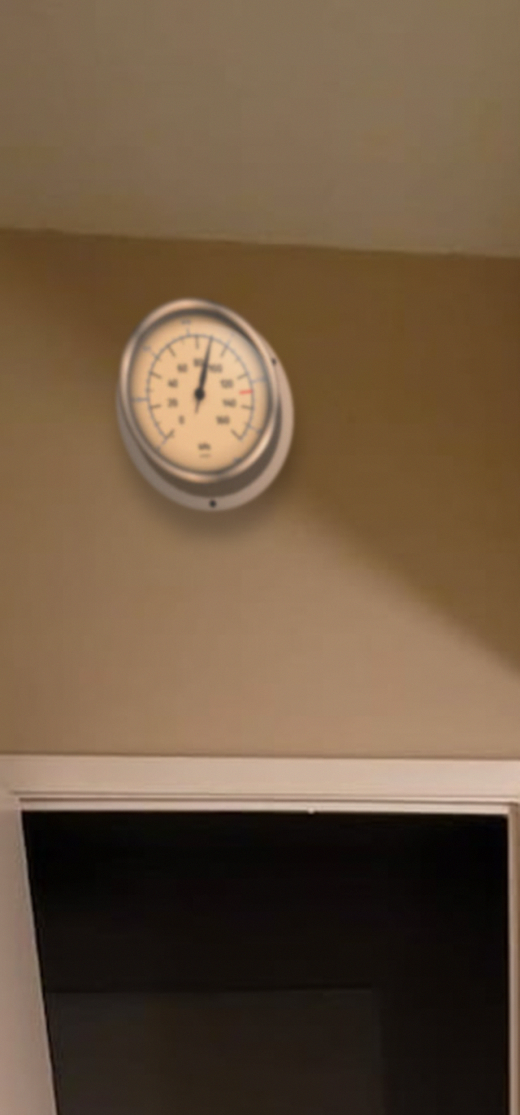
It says 90 kPa
